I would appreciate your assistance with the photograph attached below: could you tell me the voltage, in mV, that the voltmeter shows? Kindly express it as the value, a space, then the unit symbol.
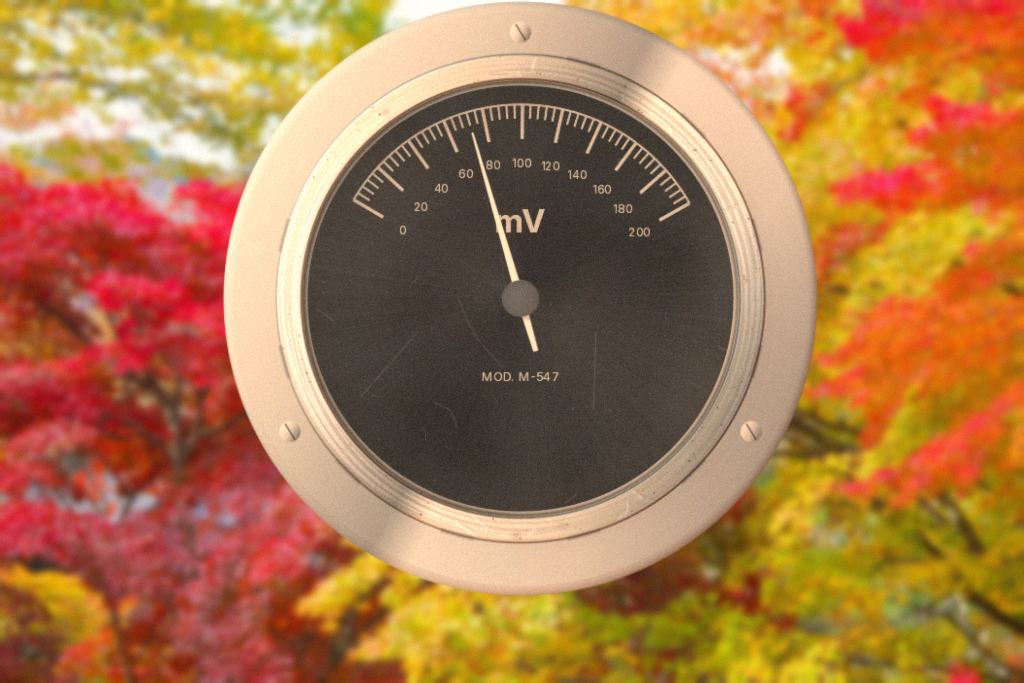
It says 72 mV
